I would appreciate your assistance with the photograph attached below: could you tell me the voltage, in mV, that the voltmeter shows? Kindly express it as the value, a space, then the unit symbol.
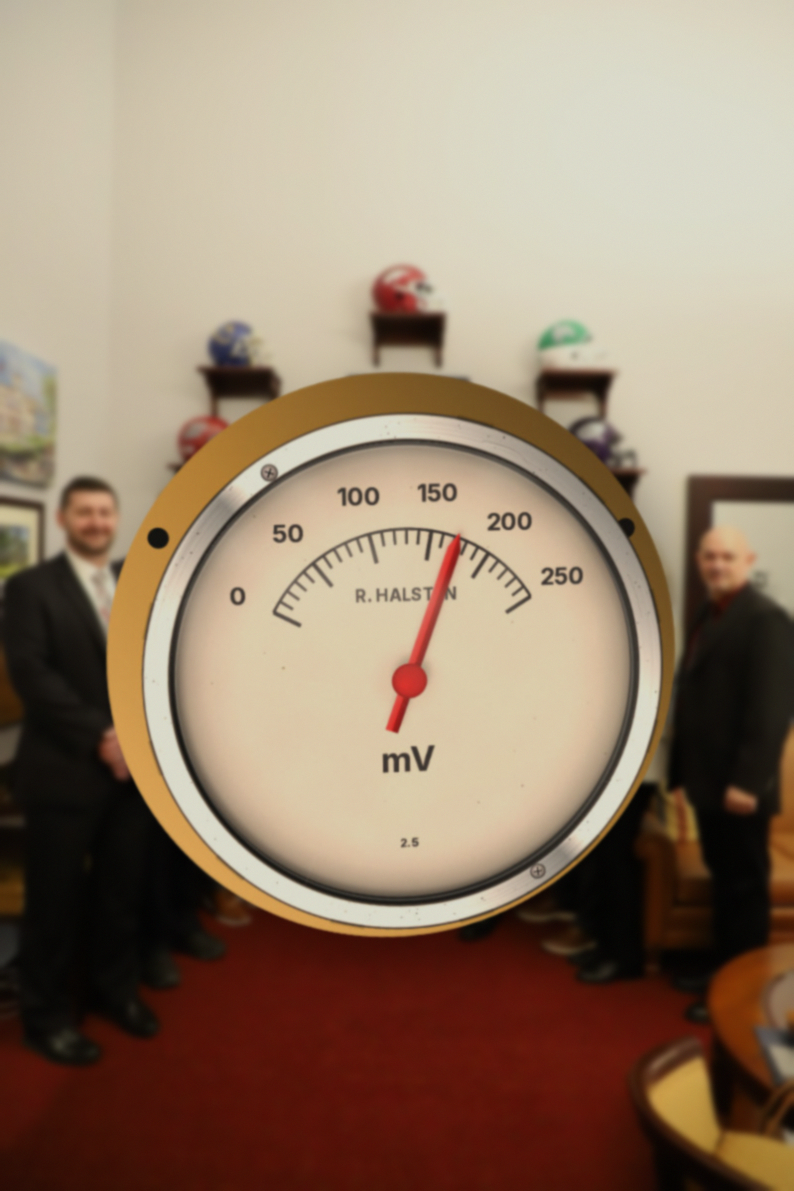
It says 170 mV
